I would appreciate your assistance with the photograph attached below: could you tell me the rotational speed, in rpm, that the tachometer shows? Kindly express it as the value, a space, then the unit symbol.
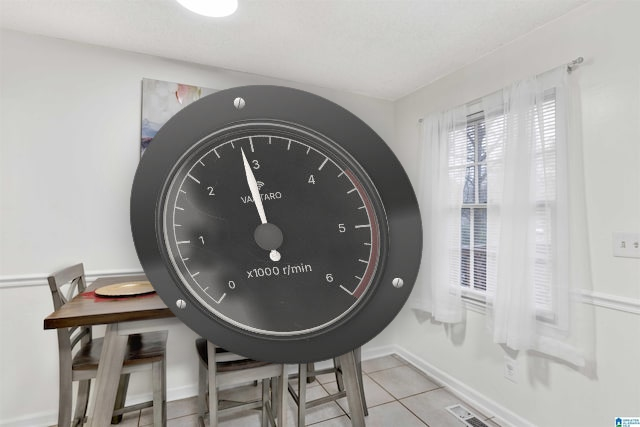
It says 2875 rpm
